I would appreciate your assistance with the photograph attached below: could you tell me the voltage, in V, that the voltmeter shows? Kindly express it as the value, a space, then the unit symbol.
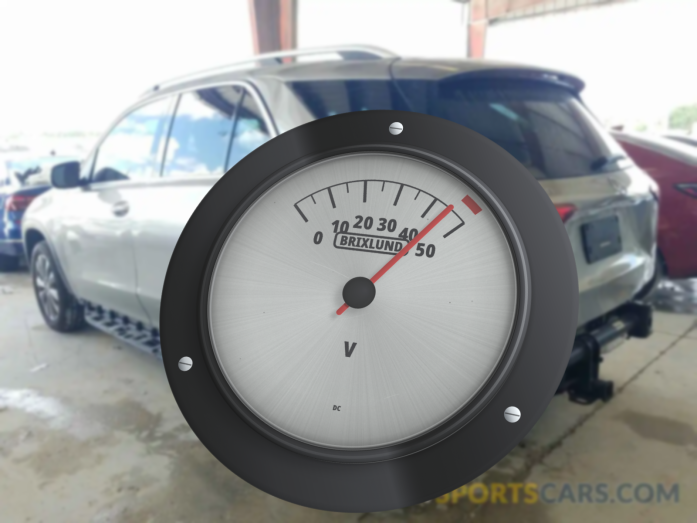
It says 45 V
